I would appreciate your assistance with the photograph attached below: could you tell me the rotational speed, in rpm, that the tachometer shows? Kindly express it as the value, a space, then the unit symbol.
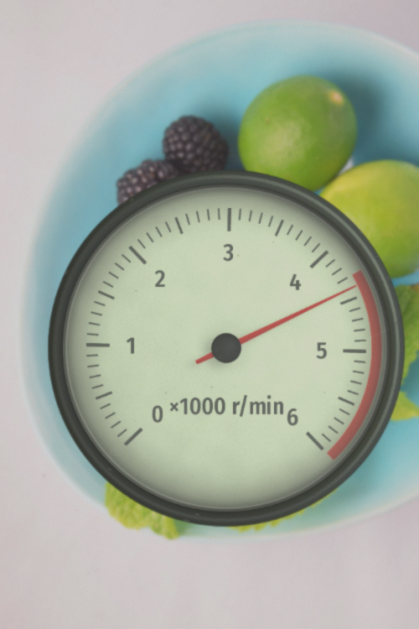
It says 4400 rpm
